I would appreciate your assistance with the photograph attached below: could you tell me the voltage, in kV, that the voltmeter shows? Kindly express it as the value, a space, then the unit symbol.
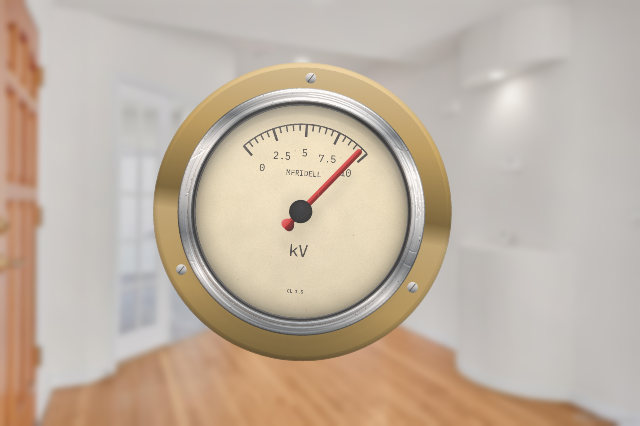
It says 9.5 kV
